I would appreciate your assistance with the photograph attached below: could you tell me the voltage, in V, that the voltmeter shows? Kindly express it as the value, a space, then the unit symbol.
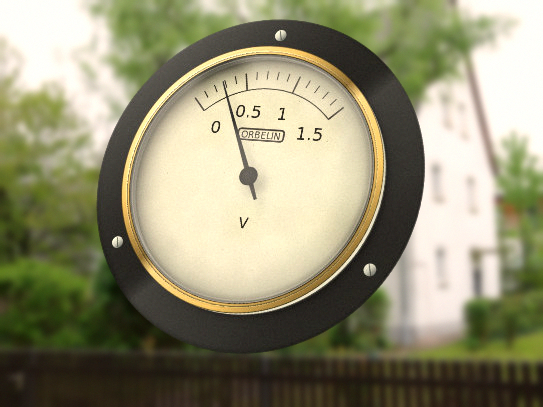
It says 0.3 V
